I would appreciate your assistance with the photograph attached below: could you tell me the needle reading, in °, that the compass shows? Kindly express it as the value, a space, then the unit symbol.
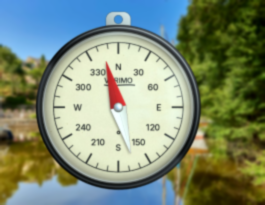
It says 345 °
